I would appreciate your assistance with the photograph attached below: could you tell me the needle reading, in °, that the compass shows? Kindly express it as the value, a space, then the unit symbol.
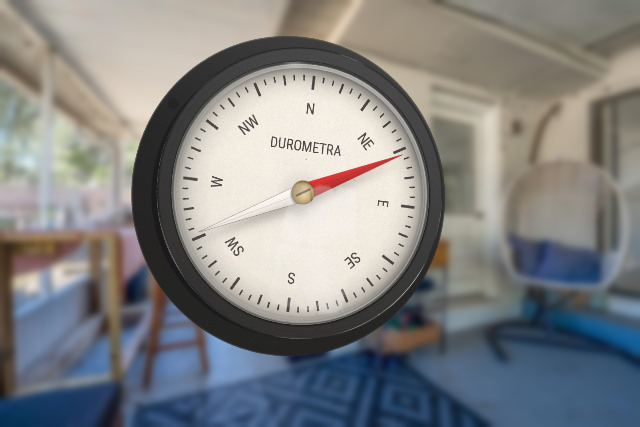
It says 62.5 °
